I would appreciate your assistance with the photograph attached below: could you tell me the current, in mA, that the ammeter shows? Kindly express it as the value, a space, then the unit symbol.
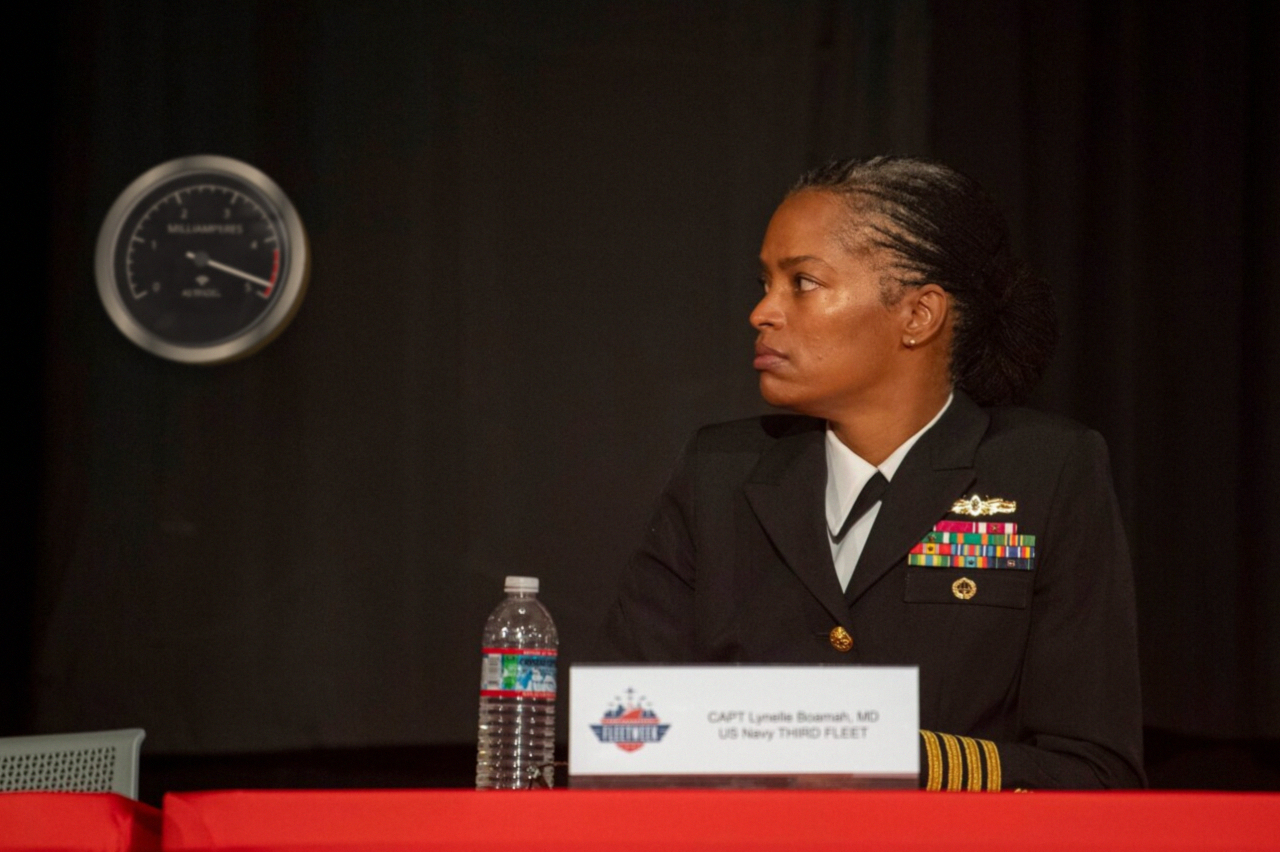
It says 4.8 mA
